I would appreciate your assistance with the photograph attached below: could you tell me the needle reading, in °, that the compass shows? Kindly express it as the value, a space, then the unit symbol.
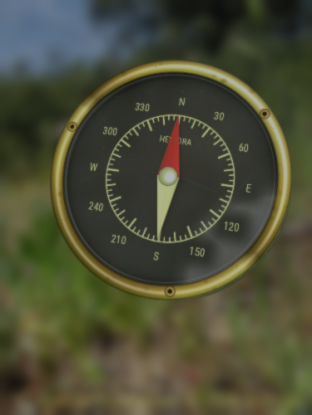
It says 0 °
